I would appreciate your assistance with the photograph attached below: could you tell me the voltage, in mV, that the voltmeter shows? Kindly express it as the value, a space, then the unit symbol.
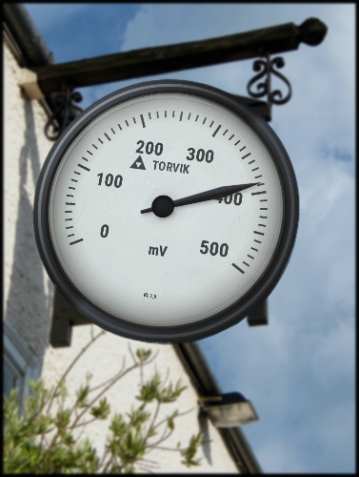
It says 390 mV
